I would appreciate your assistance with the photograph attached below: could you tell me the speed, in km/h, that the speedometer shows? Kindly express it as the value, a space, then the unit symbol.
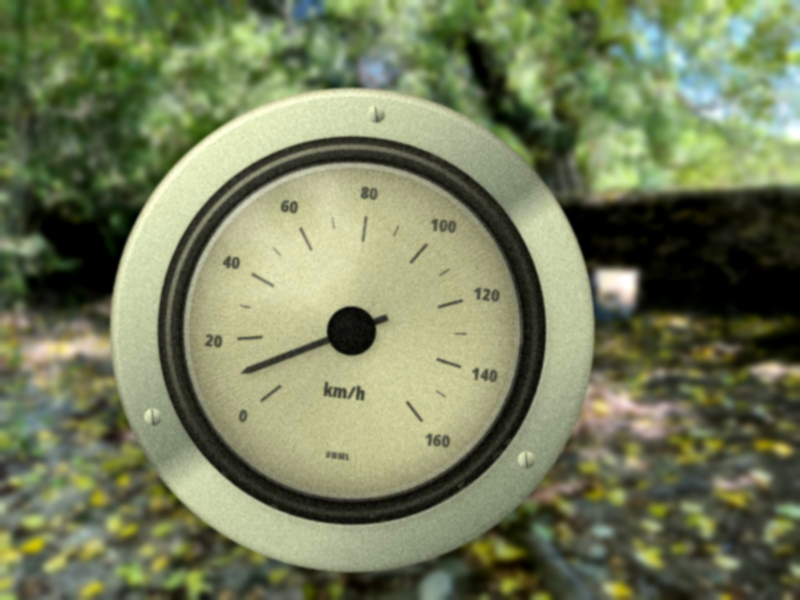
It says 10 km/h
